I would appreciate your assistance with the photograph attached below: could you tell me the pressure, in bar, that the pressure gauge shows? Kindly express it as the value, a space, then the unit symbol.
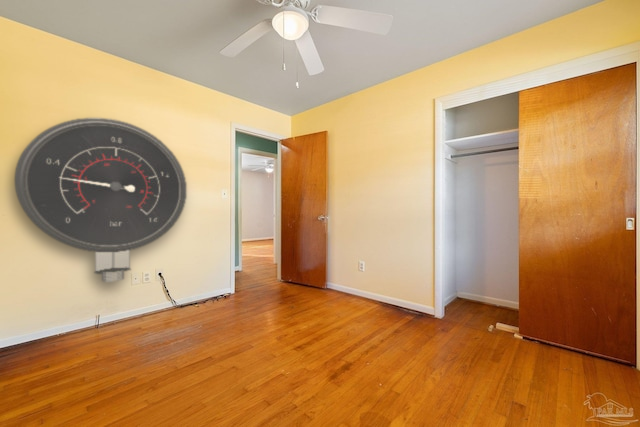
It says 0.3 bar
